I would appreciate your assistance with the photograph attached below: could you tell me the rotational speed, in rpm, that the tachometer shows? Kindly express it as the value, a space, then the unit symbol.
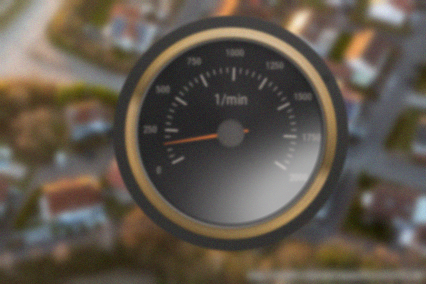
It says 150 rpm
